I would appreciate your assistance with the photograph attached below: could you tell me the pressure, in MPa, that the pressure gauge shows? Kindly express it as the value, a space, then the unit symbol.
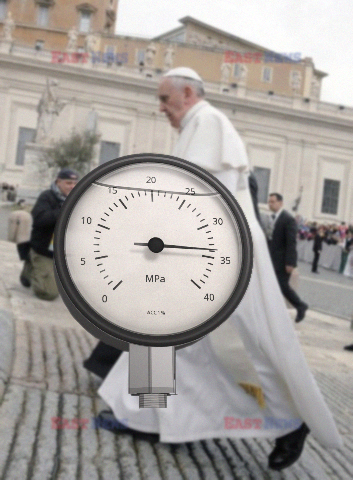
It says 34 MPa
